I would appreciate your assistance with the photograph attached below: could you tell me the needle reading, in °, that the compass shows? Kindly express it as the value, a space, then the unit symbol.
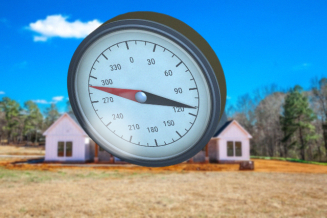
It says 290 °
